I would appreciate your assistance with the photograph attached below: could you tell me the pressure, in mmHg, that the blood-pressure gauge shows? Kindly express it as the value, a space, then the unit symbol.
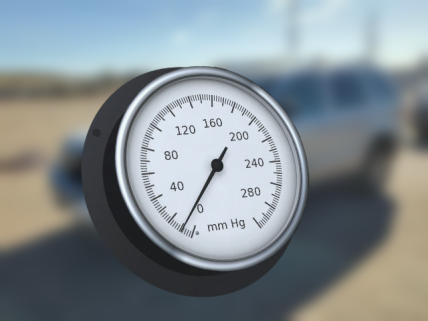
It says 10 mmHg
